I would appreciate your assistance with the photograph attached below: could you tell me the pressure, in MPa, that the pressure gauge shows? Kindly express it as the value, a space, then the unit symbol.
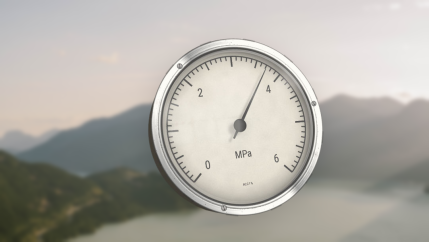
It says 3.7 MPa
